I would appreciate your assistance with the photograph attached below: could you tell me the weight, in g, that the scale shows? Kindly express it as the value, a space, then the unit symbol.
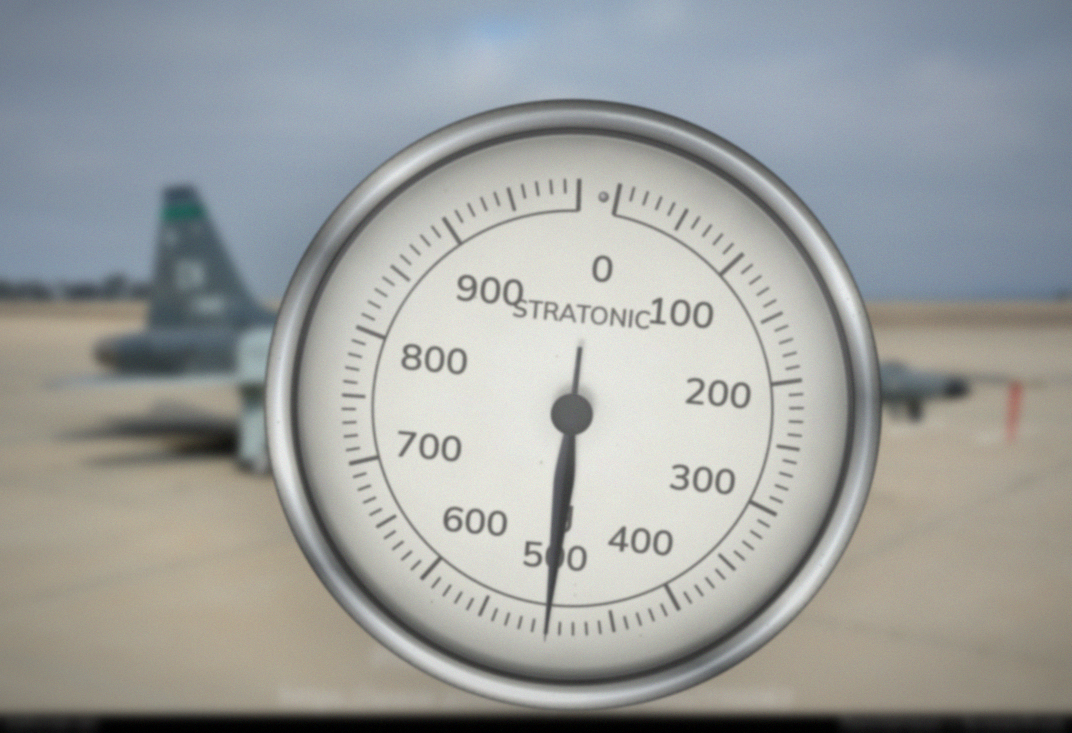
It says 500 g
